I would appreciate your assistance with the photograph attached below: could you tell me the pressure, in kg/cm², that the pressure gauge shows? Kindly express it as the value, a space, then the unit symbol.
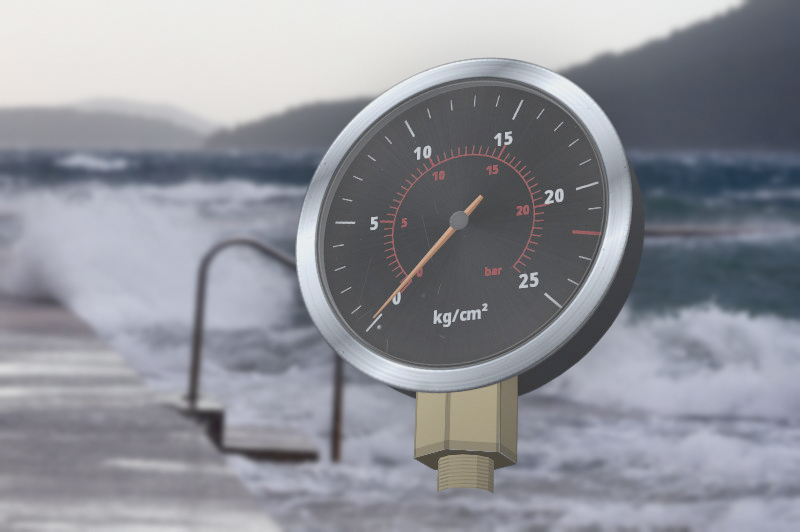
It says 0 kg/cm²
